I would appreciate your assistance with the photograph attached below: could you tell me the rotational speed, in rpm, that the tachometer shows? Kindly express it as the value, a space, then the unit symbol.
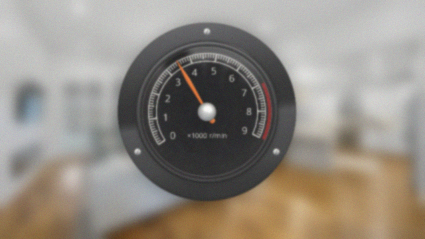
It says 3500 rpm
